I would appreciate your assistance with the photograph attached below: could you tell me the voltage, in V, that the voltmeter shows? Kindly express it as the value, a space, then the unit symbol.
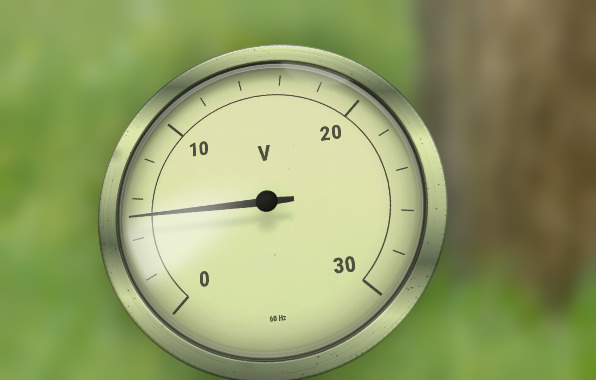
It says 5 V
